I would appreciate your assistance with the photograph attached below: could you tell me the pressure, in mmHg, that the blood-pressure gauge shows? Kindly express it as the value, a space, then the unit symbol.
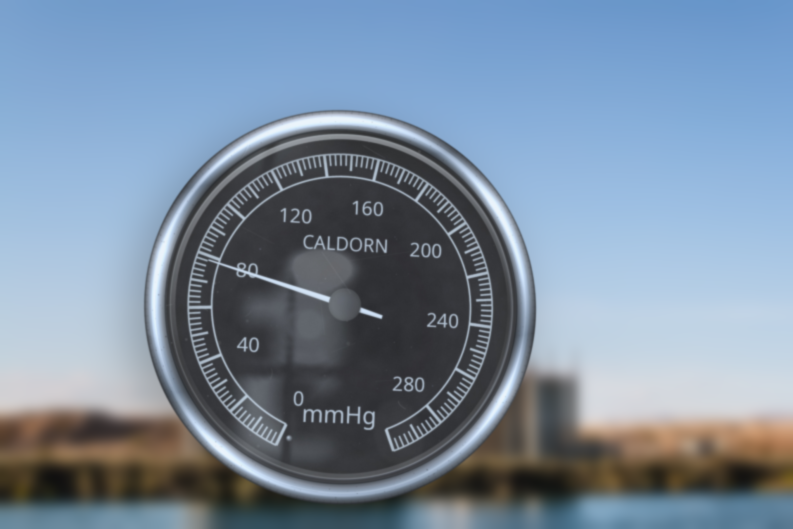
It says 78 mmHg
